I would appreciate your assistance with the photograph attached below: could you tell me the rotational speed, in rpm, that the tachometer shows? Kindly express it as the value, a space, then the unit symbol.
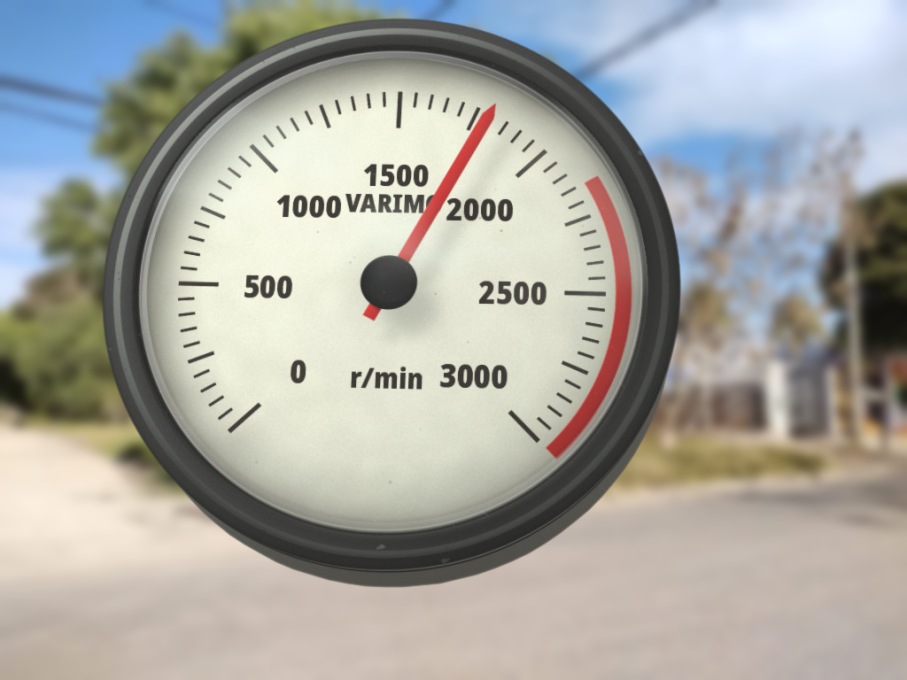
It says 1800 rpm
